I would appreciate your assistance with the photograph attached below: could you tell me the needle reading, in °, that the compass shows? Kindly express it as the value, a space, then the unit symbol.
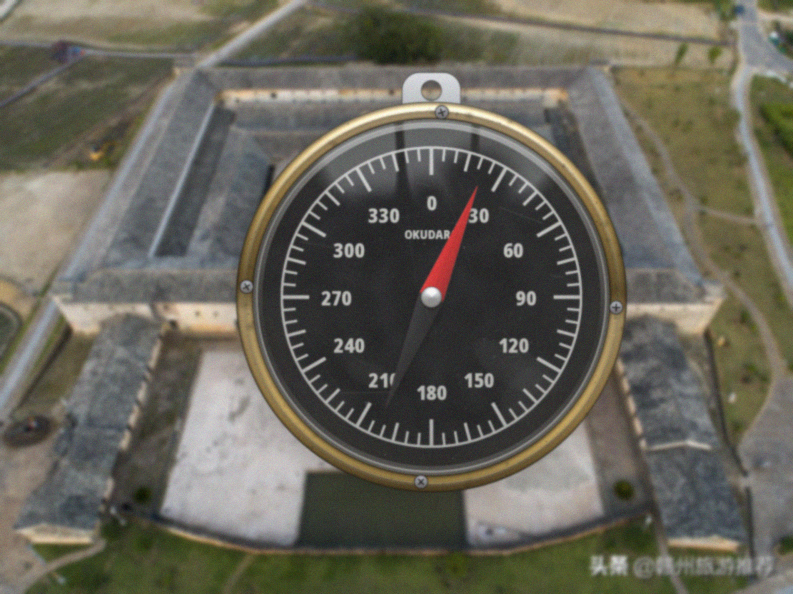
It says 22.5 °
